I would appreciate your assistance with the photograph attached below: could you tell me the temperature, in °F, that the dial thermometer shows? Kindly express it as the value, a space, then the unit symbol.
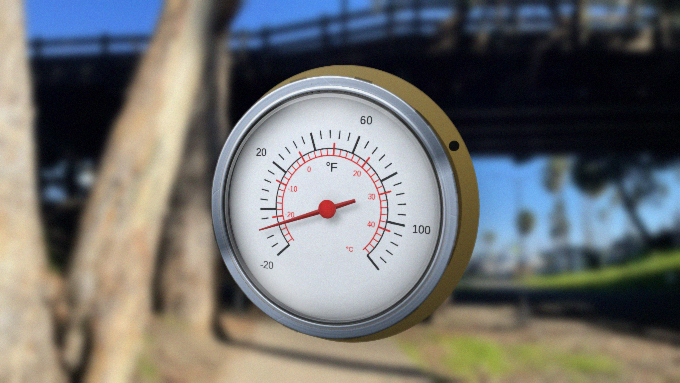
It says -8 °F
